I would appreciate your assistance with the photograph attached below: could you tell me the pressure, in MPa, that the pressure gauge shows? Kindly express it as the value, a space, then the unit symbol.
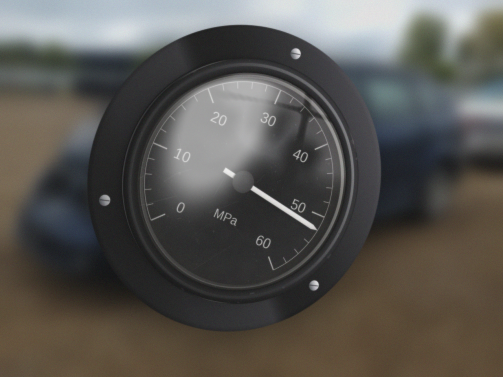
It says 52 MPa
